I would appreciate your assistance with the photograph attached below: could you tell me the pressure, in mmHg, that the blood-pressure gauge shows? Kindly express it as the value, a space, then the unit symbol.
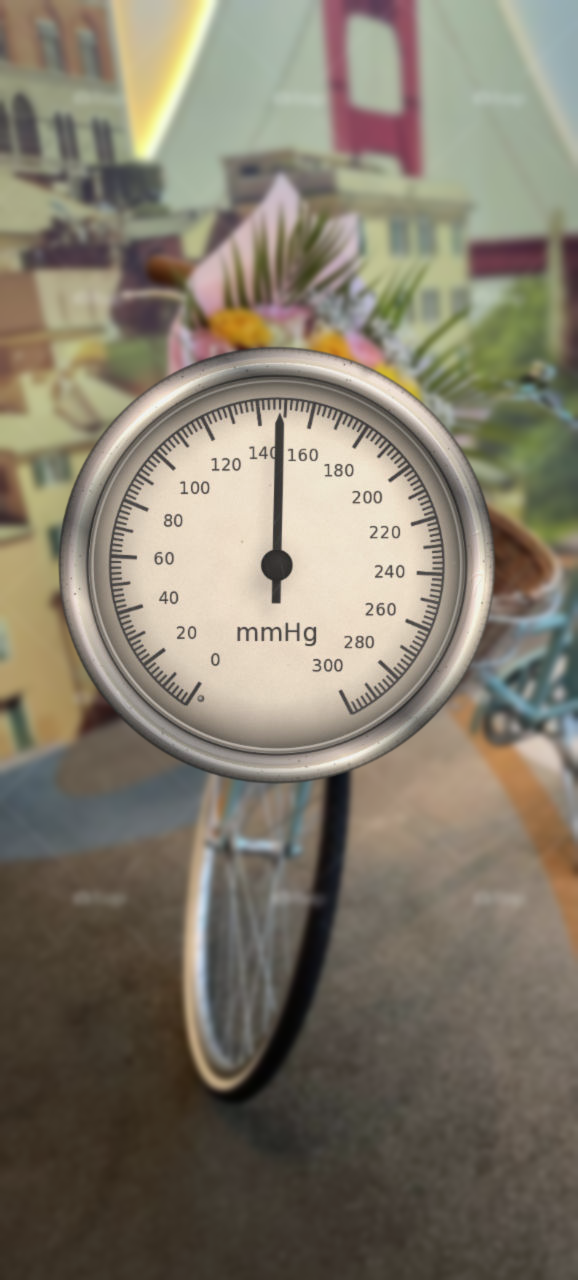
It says 148 mmHg
